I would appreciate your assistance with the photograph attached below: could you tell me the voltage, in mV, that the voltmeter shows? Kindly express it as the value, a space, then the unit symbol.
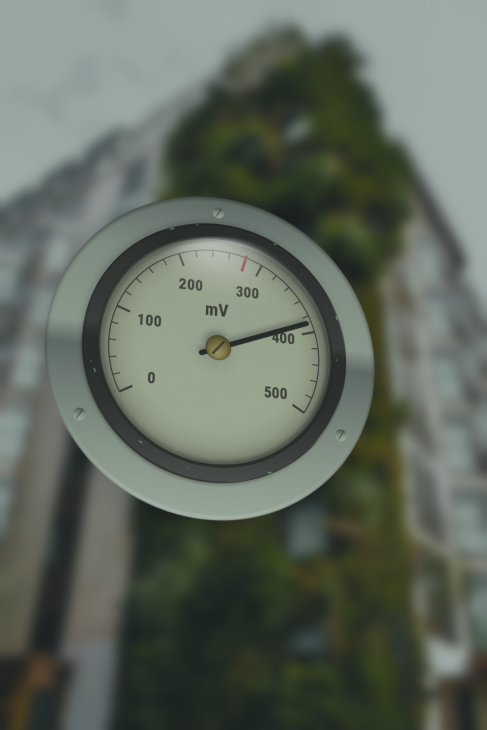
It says 390 mV
